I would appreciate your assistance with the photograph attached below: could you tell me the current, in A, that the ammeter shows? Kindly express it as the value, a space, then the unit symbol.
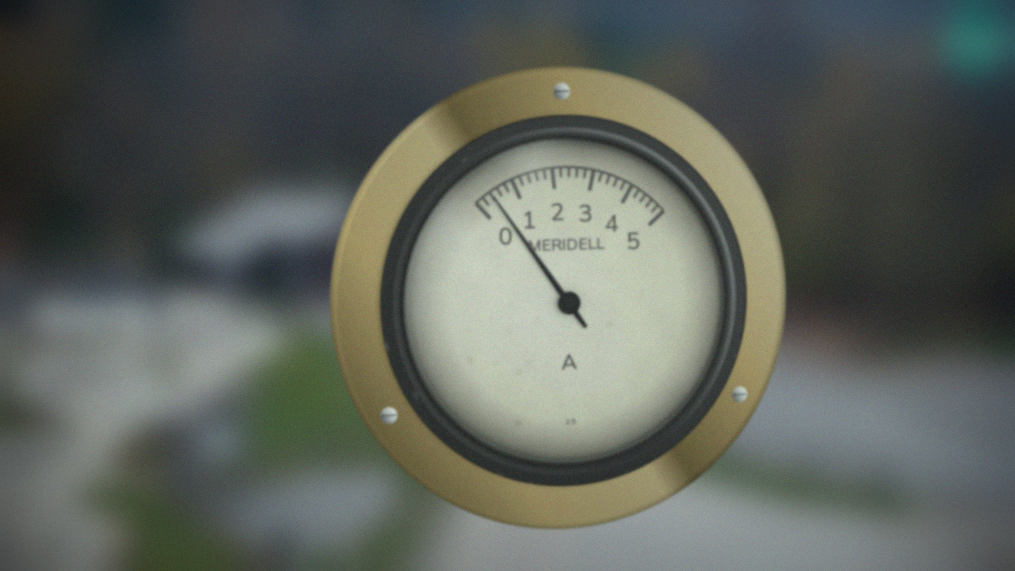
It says 0.4 A
